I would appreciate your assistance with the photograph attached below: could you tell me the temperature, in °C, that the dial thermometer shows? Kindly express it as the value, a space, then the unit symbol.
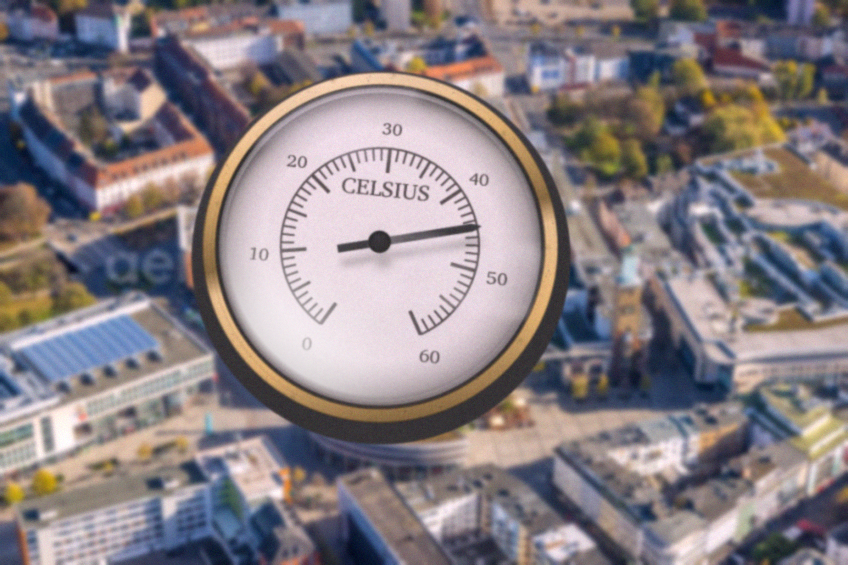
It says 45 °C
